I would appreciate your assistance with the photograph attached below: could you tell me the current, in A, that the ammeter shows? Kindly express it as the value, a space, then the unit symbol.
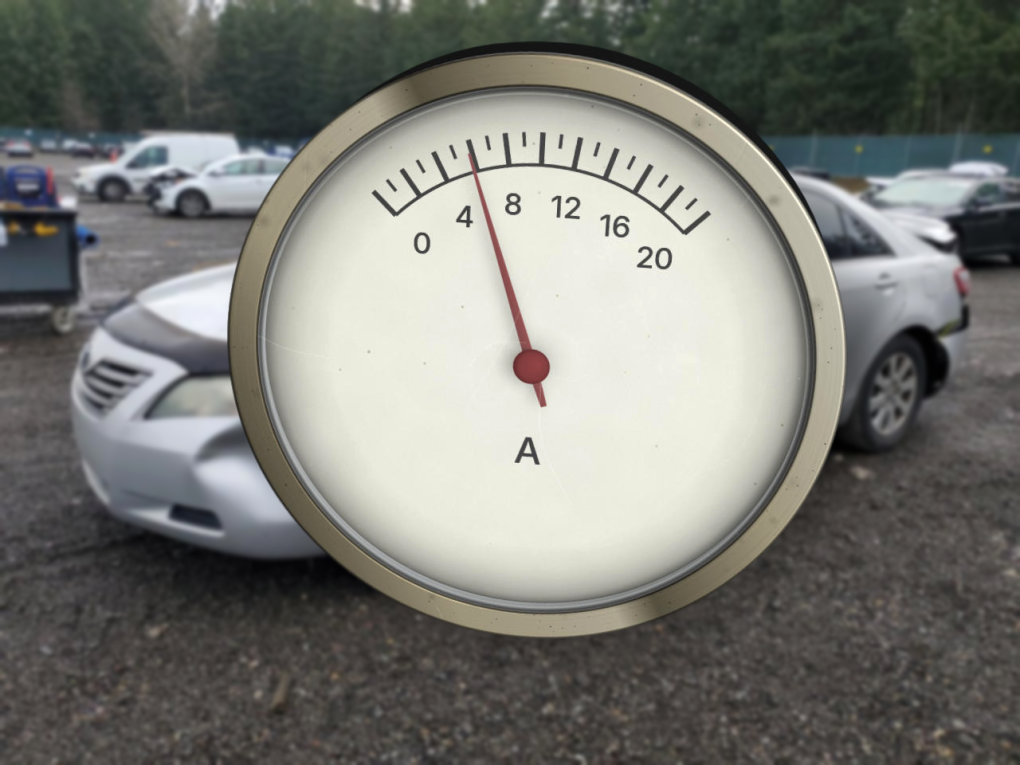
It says 6 A
